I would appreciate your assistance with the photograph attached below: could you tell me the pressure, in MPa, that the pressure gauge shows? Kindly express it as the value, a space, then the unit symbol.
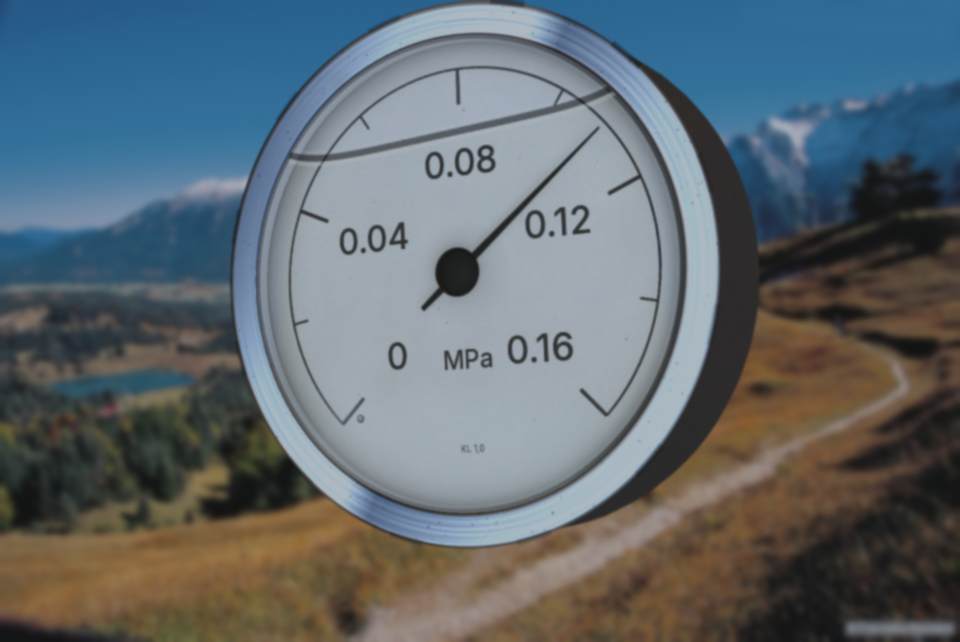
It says 0.11 MPa
